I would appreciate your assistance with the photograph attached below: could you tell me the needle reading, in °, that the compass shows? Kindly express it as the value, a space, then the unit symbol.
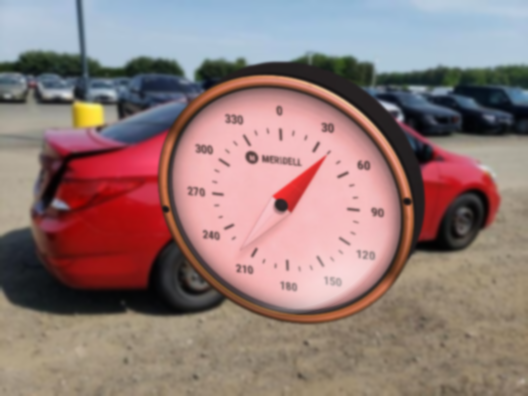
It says 40 °
